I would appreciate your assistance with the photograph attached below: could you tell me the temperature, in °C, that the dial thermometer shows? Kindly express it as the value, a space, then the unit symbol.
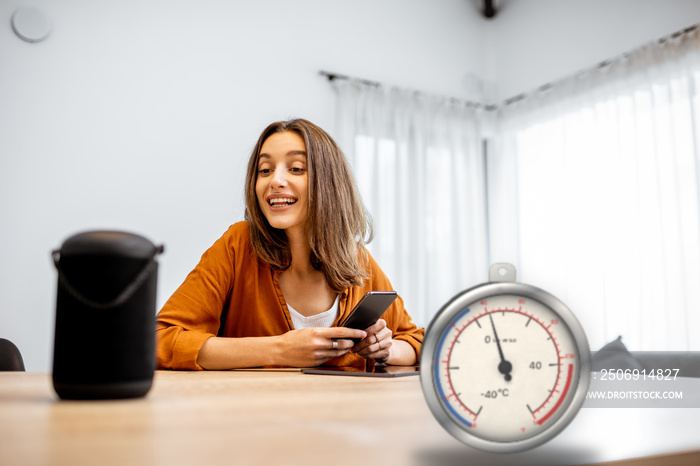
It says 5 °C
